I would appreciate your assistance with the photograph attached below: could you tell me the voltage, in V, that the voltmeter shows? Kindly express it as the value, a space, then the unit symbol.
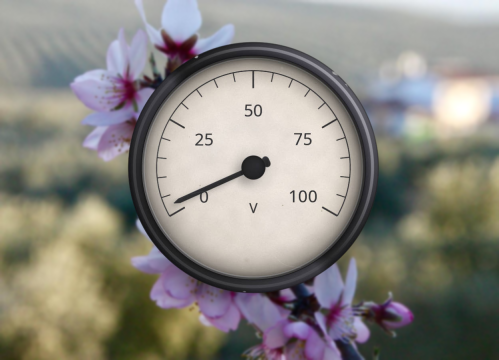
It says 2.5 V
